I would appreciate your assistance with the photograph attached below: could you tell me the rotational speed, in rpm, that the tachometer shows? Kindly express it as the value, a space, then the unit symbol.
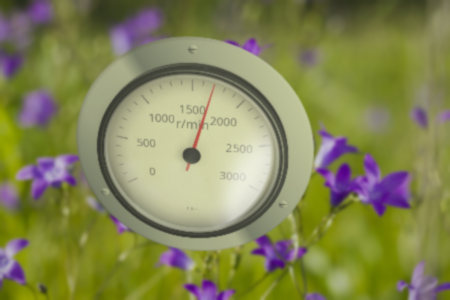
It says 1700 rpm
